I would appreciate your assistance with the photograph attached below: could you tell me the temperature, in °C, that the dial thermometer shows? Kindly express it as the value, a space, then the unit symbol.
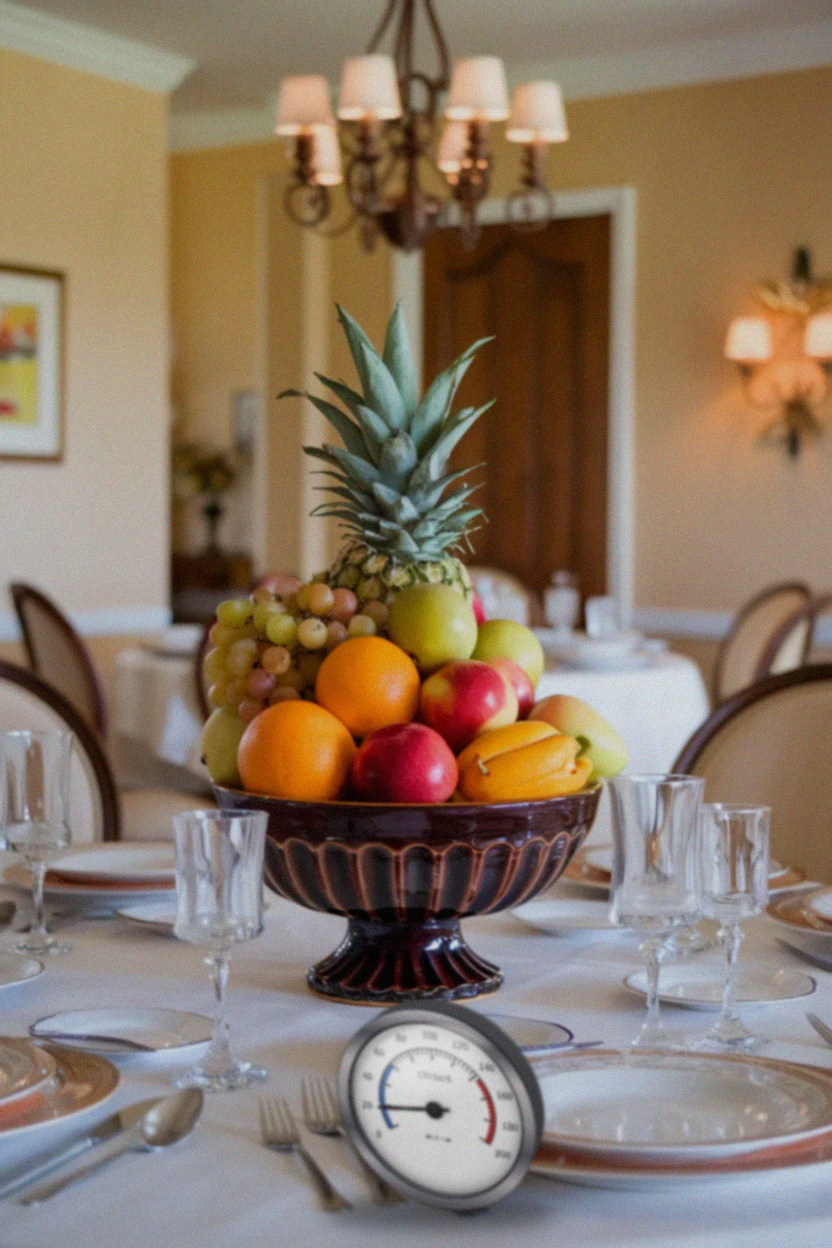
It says 20 °C
